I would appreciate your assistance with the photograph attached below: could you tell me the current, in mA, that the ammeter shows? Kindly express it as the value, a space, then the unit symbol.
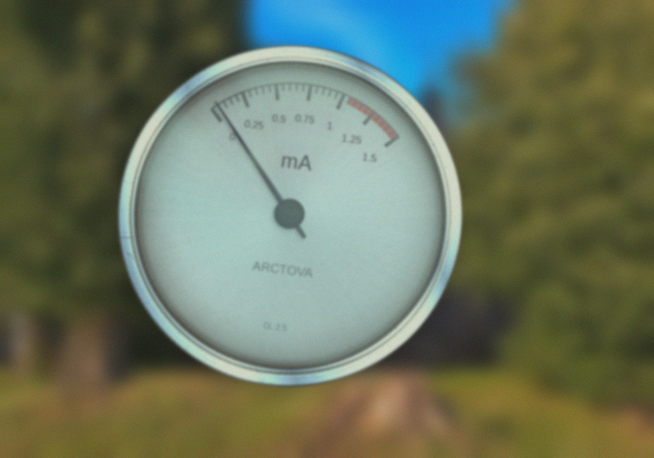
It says 0.05 mA
